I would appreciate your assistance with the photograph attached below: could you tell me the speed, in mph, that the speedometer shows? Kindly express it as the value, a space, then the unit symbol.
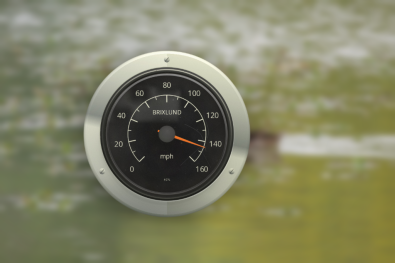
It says 145 mph
